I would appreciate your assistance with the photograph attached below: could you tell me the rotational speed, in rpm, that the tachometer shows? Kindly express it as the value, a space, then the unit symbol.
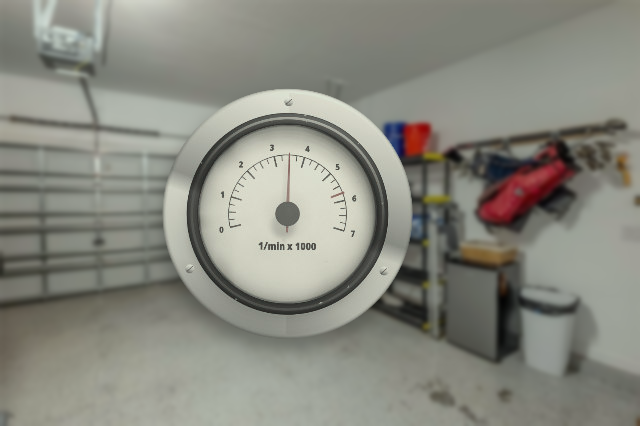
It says 3500 rpm
